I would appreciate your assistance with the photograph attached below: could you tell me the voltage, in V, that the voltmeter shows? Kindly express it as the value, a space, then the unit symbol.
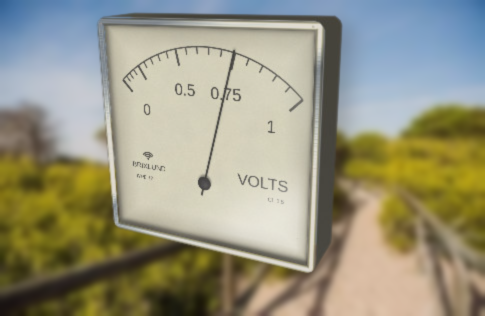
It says 0.75 V
